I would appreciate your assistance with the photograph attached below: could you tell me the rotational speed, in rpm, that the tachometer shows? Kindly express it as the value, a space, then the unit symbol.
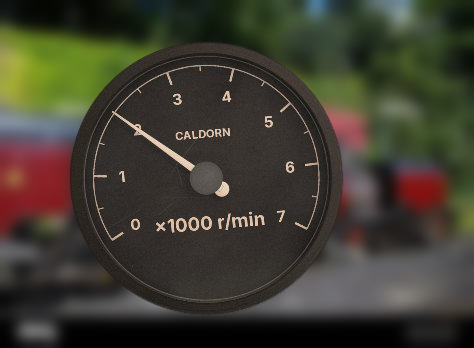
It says 2000 rpm
